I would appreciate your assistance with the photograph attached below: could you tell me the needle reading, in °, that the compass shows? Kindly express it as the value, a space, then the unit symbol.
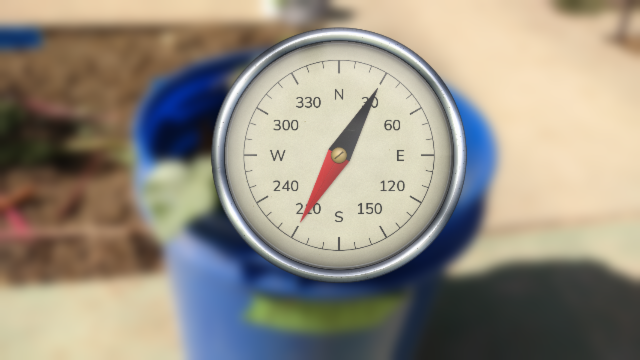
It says 210 °
